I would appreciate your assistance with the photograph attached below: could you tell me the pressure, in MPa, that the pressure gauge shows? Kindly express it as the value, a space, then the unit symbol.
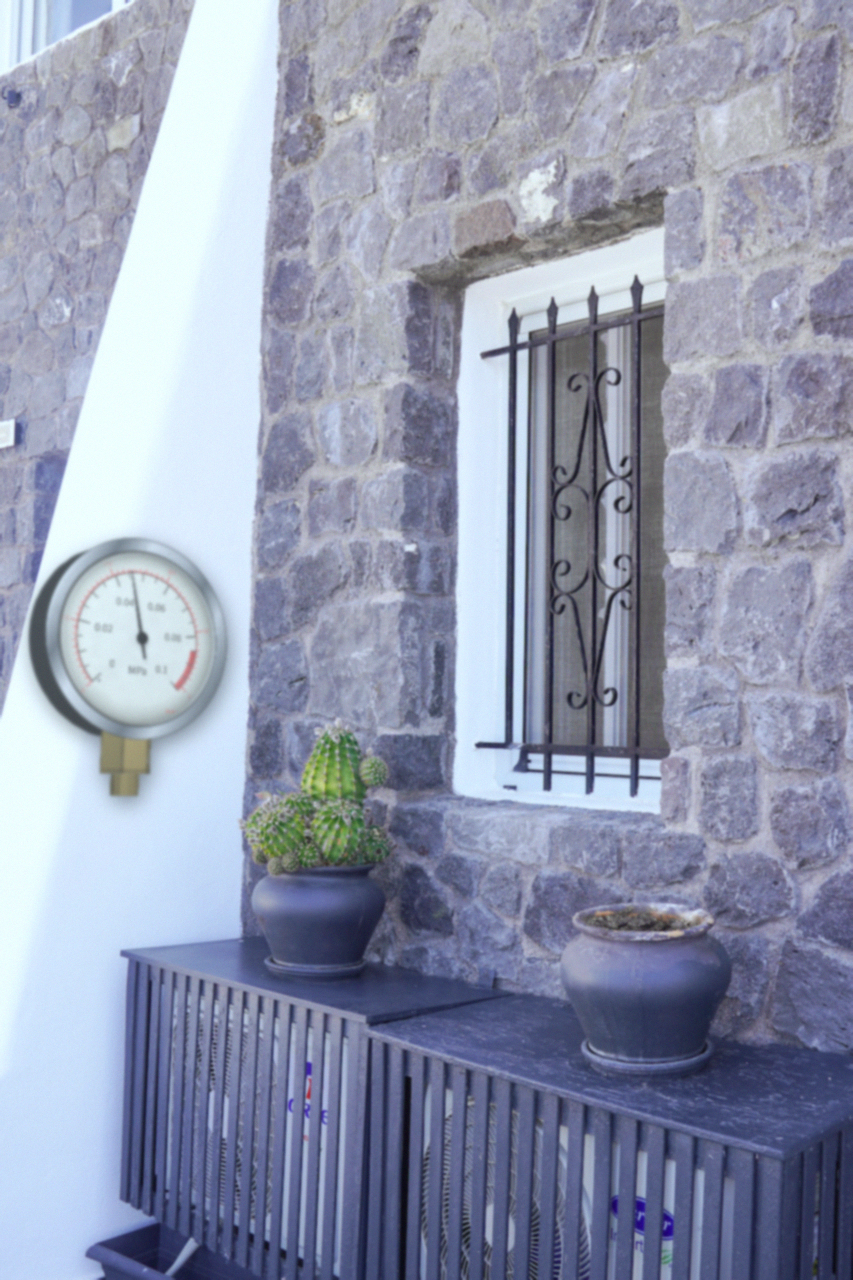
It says 0.045 MPa
